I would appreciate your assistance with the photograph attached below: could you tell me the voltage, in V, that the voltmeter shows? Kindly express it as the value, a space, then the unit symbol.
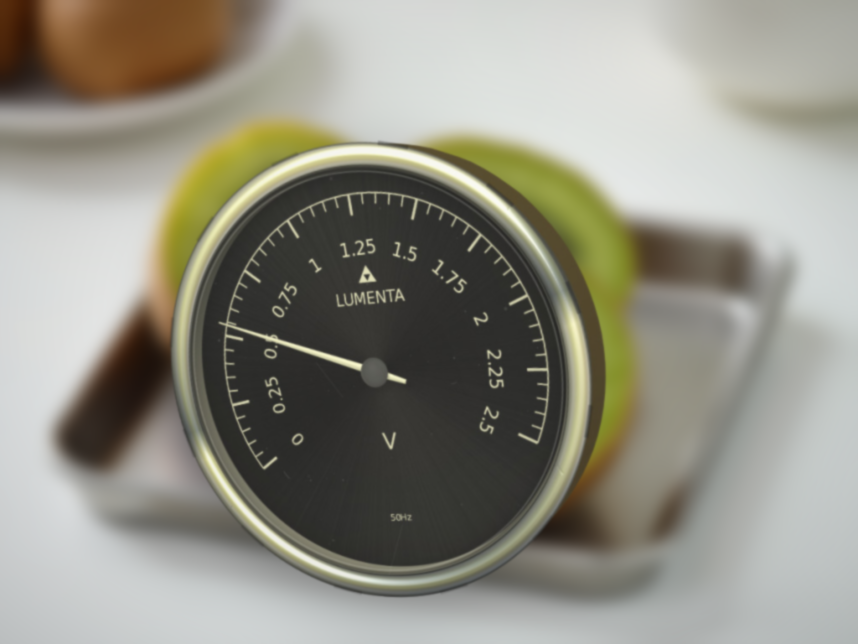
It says 0.55 V
